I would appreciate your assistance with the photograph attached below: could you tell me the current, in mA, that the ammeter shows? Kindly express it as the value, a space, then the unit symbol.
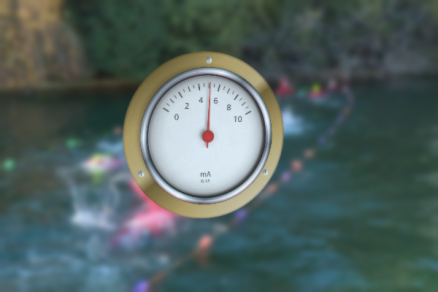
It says 5 mA
